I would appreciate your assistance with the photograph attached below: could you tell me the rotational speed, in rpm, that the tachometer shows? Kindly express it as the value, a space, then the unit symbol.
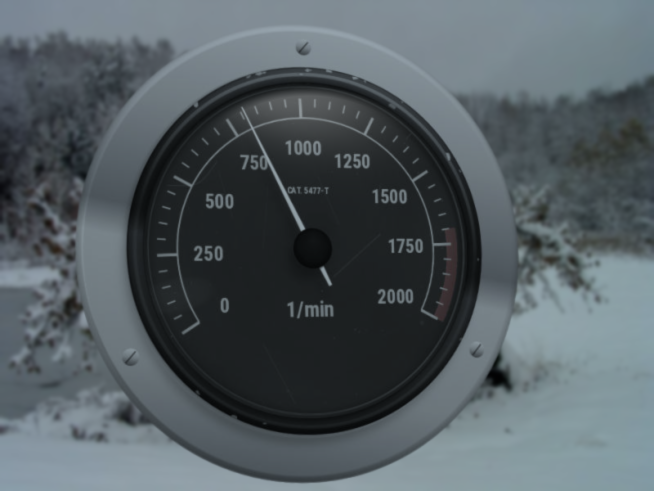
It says 800 rpm
